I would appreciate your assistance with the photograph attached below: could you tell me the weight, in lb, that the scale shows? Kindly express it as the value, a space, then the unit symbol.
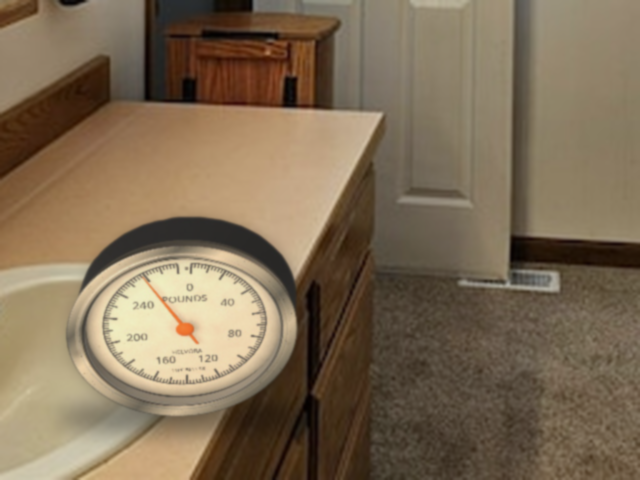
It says 260 lb
